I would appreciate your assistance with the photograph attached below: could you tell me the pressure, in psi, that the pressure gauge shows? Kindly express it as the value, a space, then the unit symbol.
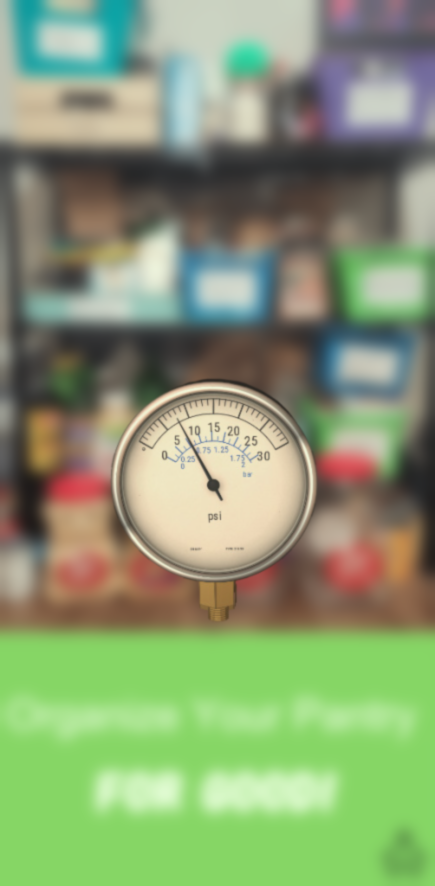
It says 8 psi
